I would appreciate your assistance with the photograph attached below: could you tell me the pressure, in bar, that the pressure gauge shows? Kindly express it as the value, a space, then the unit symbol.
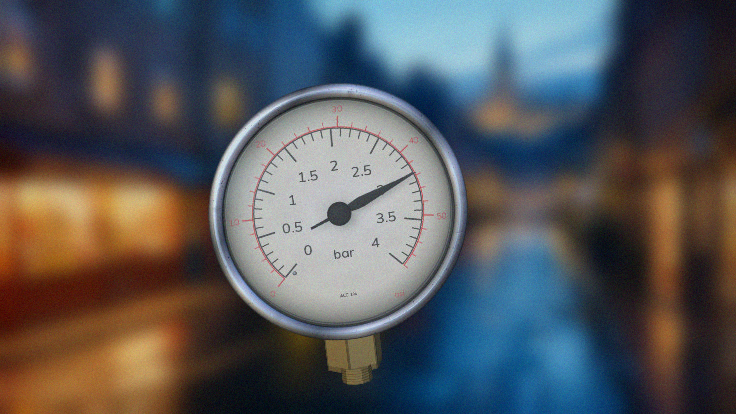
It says 3 bar
